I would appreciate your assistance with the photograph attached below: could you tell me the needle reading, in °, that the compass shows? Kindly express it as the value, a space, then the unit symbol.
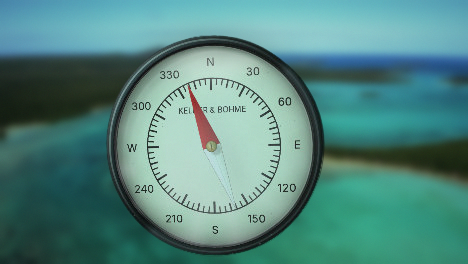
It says 340 °
